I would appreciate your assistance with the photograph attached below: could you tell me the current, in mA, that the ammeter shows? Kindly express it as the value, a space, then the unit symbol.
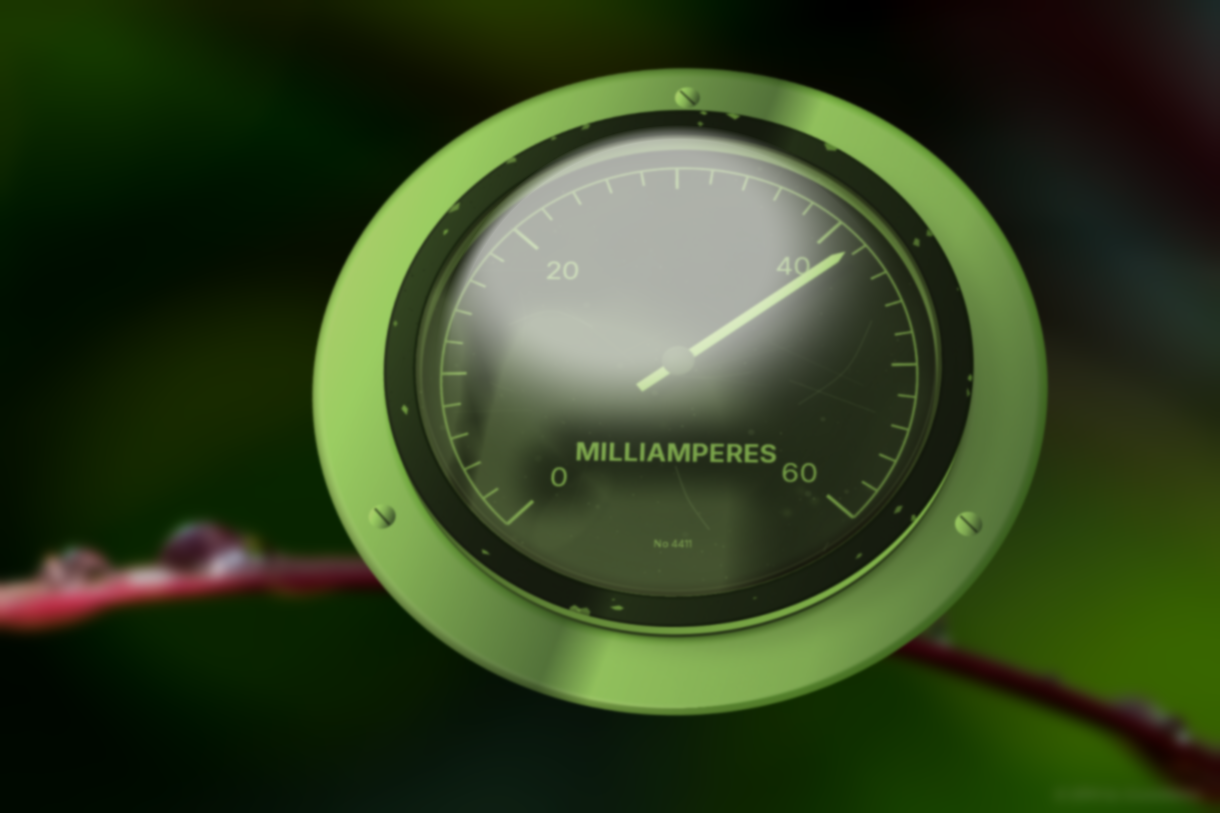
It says 42 mA
